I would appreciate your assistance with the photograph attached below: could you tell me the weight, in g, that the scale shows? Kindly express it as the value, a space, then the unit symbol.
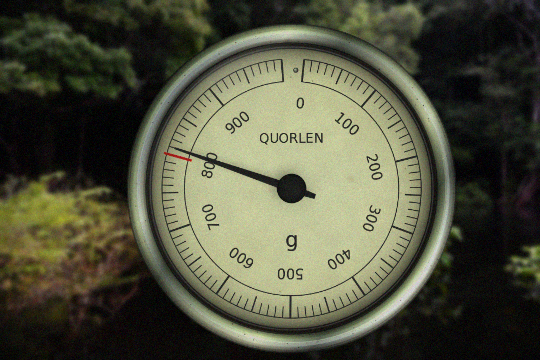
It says 810 g
